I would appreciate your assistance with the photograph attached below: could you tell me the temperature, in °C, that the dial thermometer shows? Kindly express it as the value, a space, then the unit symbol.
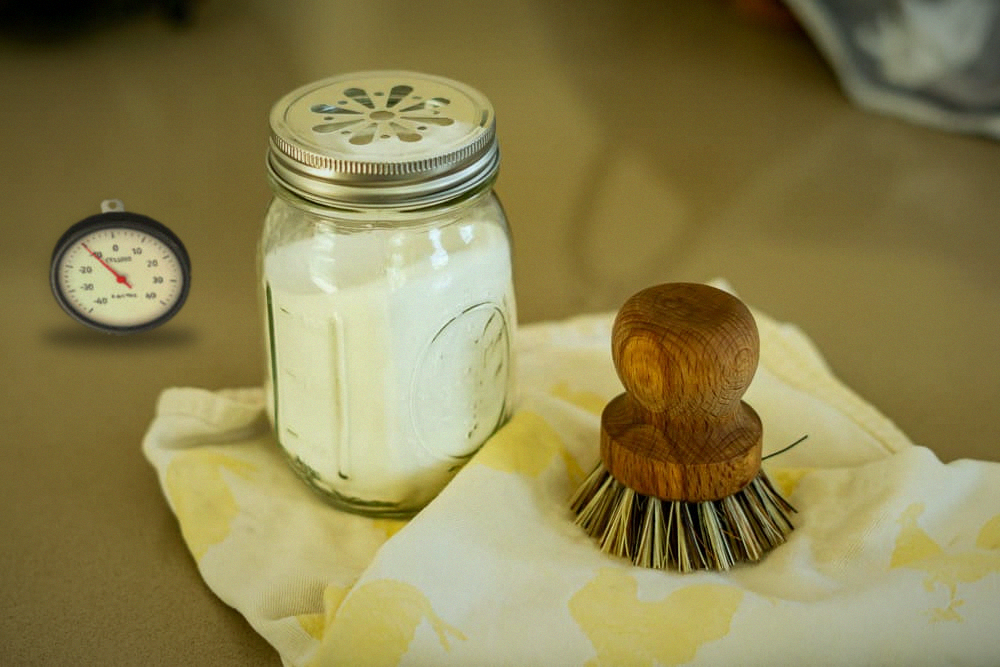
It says -10 °C
